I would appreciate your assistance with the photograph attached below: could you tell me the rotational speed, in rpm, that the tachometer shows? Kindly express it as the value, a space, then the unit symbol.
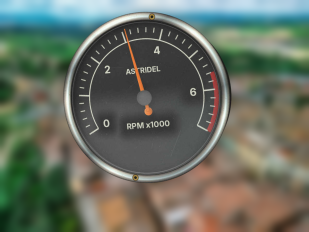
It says 3100 rpm
